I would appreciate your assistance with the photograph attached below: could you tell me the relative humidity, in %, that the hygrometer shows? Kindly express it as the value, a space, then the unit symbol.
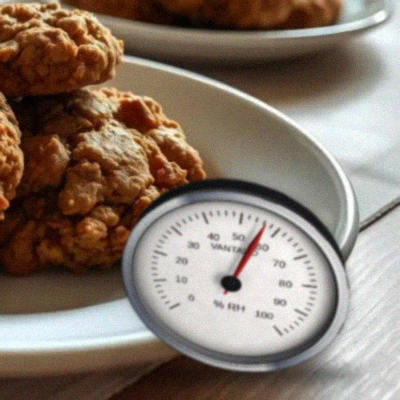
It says 56 %
